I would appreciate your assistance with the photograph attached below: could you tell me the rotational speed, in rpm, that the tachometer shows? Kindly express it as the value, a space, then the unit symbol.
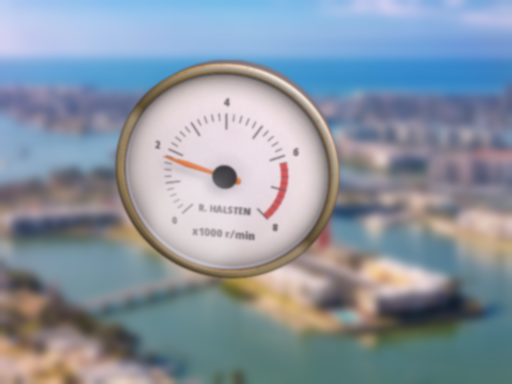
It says 1800 rpm
